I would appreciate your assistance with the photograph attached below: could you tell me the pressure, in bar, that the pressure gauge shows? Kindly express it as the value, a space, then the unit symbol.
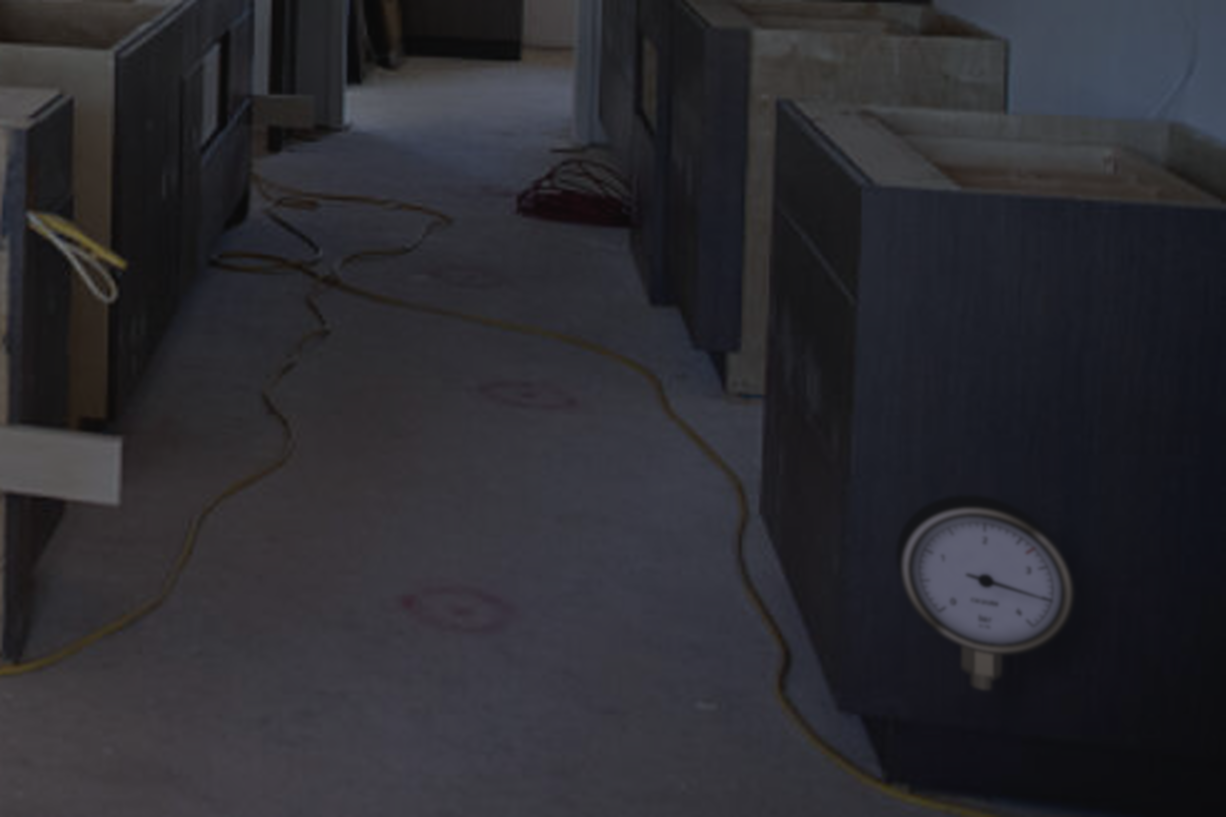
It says 3.5 bar
